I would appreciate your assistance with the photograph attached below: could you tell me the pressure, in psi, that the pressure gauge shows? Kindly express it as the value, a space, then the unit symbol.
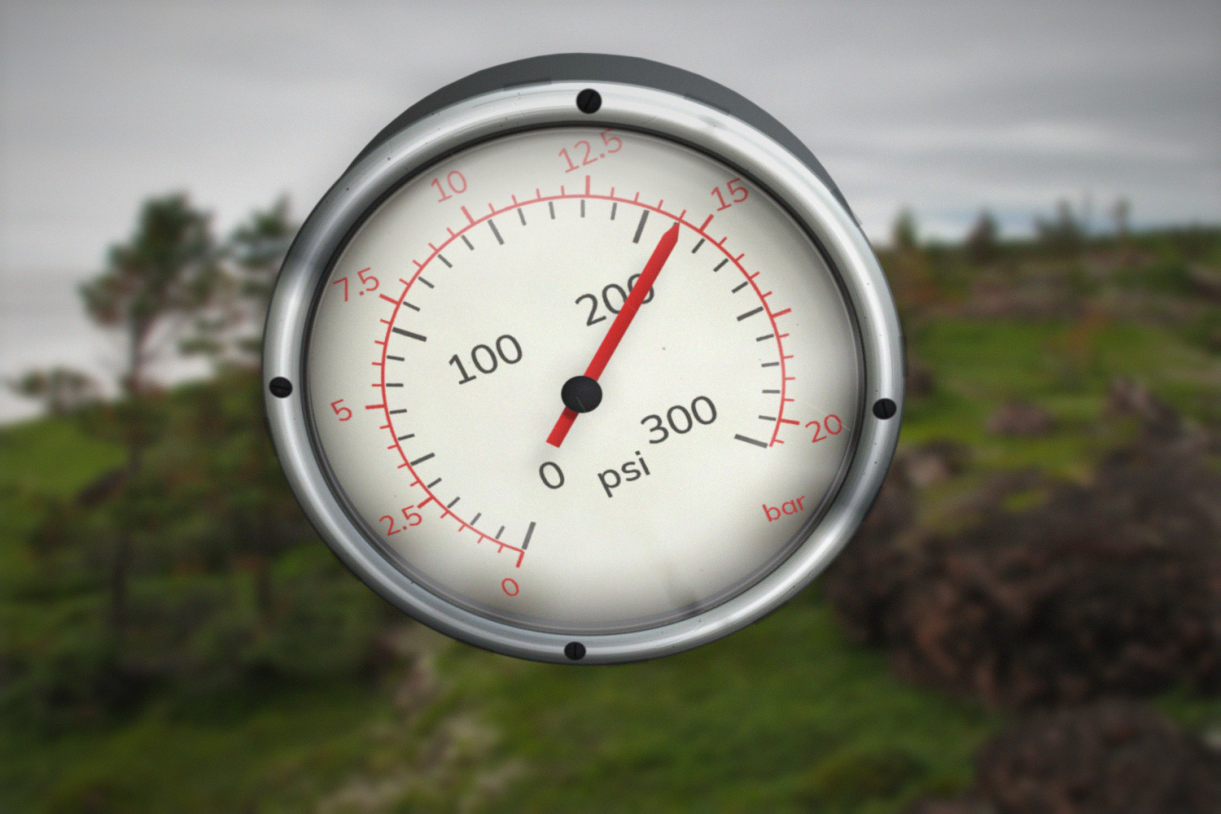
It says 210 psi
